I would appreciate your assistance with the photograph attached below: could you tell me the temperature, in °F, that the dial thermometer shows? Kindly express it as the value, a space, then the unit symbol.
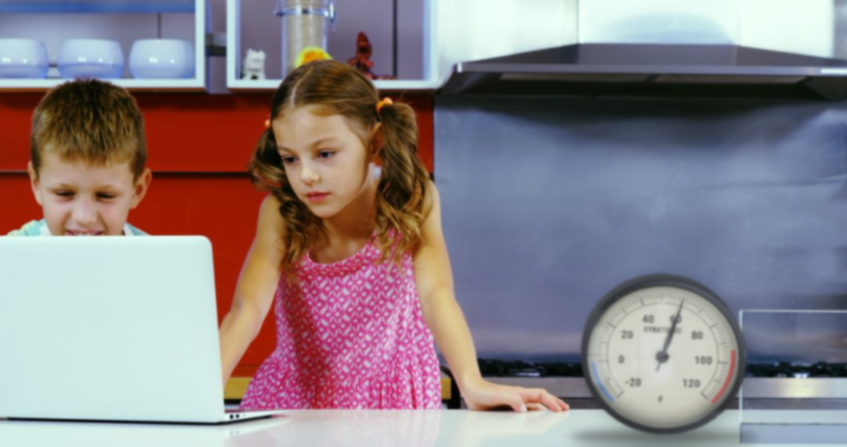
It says 60 °F
